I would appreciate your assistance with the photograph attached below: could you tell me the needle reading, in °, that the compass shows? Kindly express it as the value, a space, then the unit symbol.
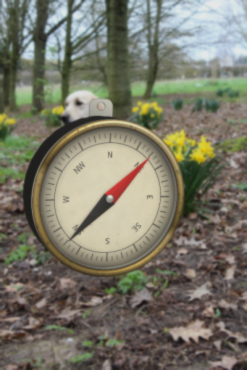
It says 45 °
